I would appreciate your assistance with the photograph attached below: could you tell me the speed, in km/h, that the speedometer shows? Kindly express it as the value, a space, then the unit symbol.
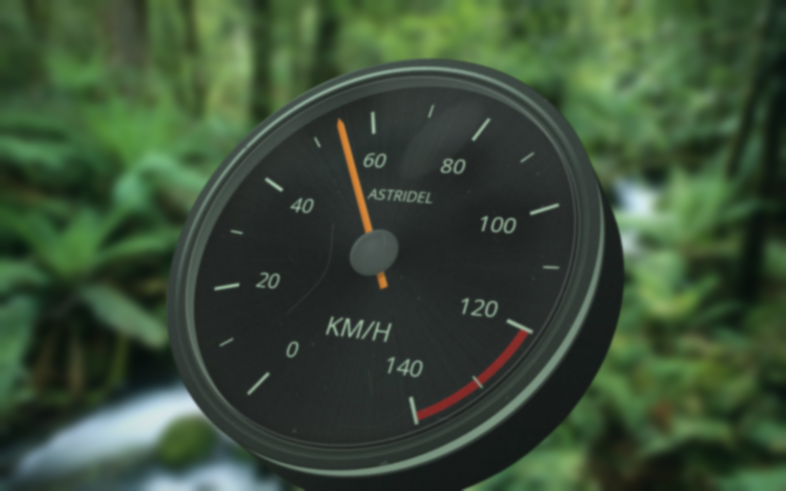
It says 55 km/h
